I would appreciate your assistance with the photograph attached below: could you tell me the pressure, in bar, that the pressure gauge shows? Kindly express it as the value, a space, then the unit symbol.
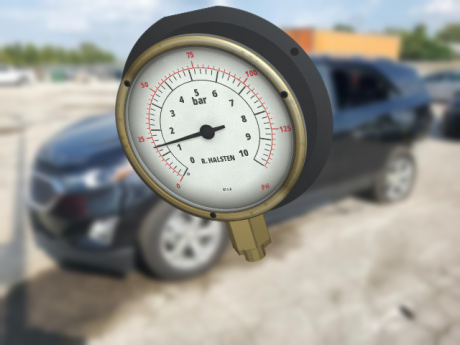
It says 1.4 bar
